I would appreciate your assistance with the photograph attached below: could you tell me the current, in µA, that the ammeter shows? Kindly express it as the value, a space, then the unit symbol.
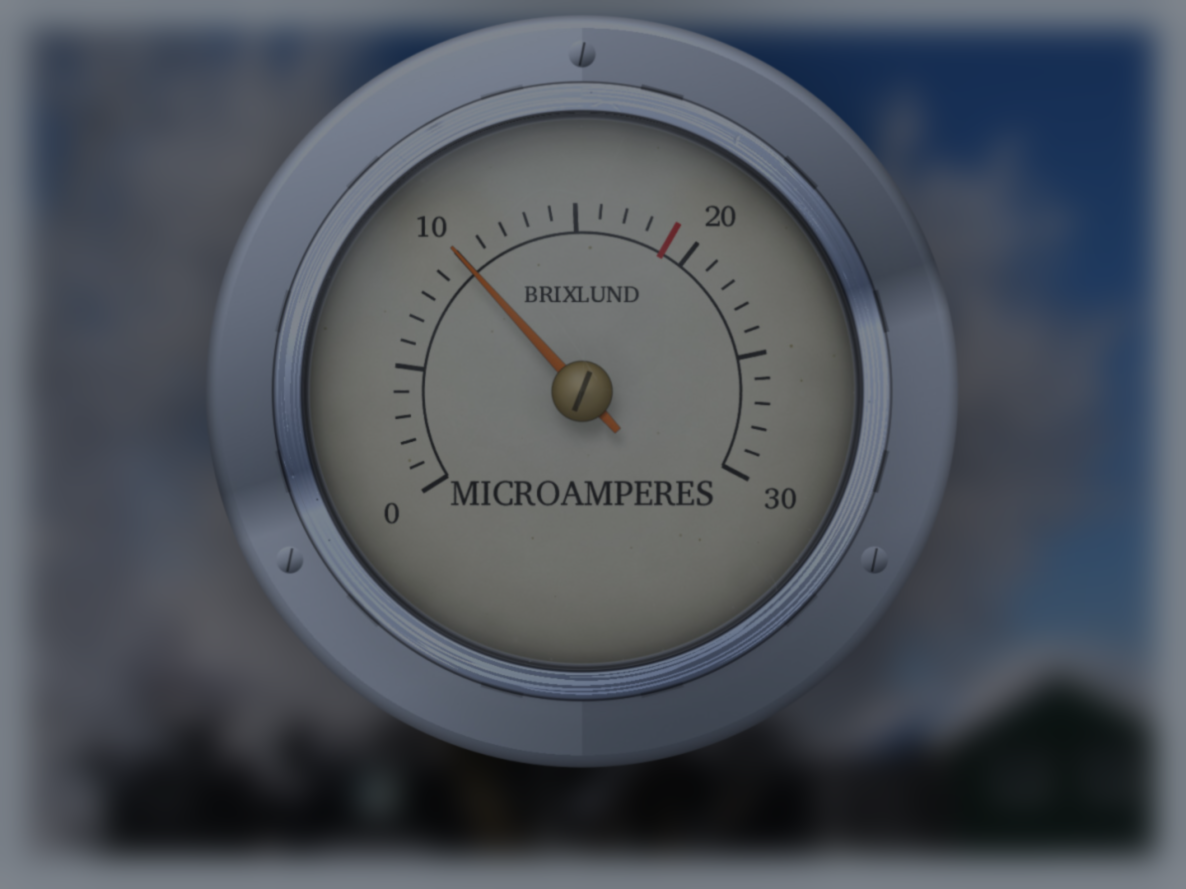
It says 10 µA
